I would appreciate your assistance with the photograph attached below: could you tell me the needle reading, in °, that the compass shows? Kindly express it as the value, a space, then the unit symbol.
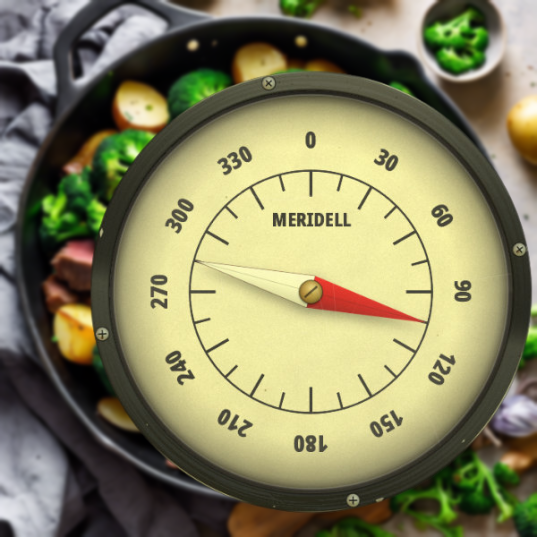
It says 105 °
